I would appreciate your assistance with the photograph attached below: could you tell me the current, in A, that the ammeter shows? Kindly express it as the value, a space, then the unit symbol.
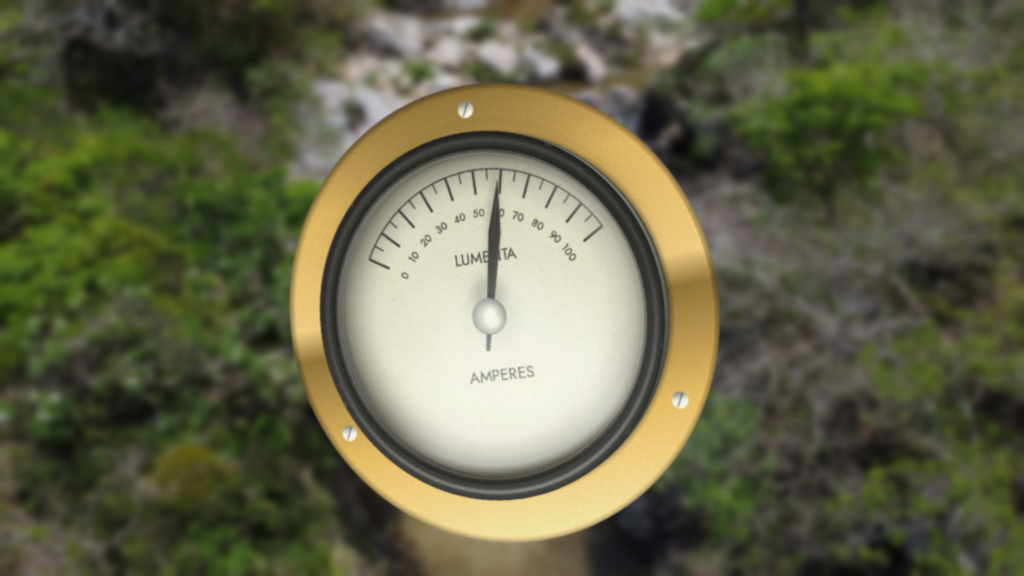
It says 60 A
